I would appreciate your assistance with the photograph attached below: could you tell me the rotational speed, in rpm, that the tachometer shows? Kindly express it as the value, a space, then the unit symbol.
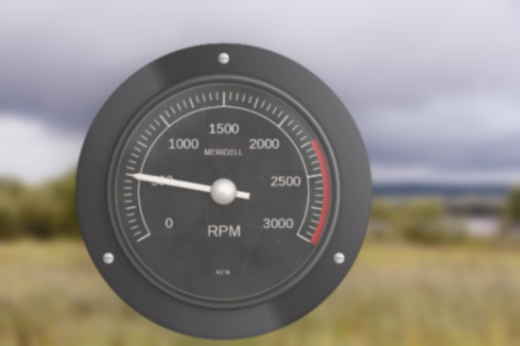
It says 500 rpm
